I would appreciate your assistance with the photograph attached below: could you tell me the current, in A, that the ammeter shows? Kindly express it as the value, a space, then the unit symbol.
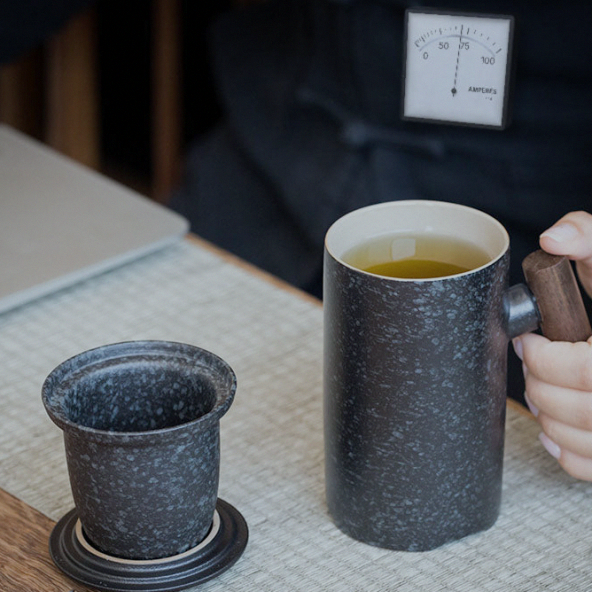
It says 70 A
